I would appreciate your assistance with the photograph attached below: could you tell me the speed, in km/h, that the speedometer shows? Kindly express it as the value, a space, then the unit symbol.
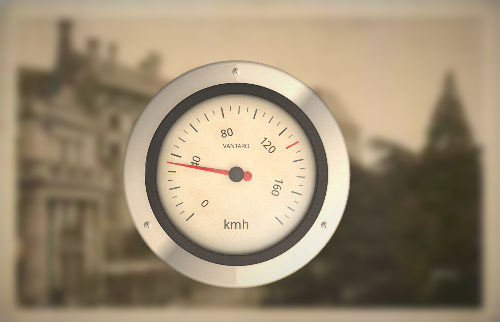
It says 35 km/h
